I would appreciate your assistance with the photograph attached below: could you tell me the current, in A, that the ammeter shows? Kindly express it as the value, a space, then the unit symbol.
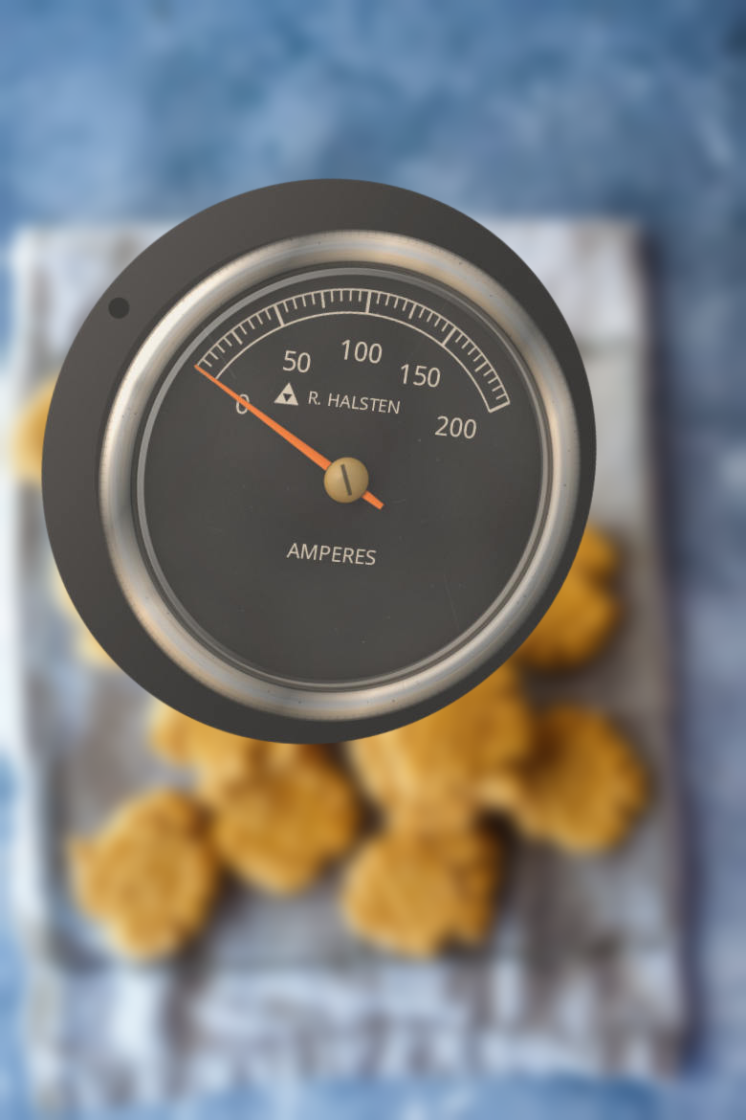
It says 0 A
